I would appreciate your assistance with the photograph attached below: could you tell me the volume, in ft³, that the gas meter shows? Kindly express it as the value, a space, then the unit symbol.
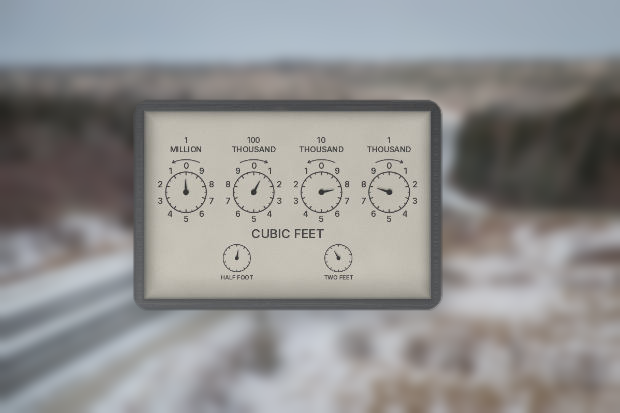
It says 7800 ft³
